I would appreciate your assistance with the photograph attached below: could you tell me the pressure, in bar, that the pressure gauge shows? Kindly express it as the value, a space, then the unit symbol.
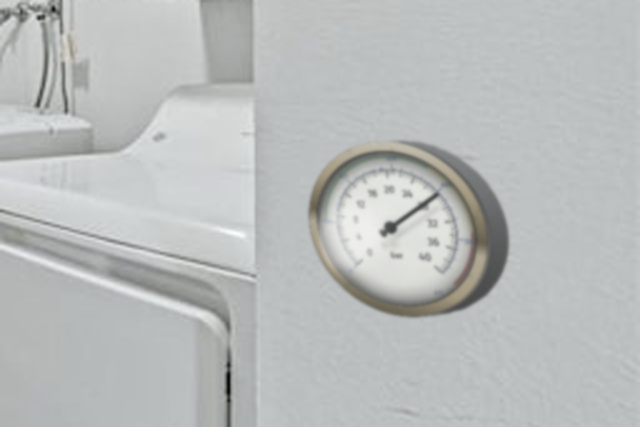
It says 28 bar
